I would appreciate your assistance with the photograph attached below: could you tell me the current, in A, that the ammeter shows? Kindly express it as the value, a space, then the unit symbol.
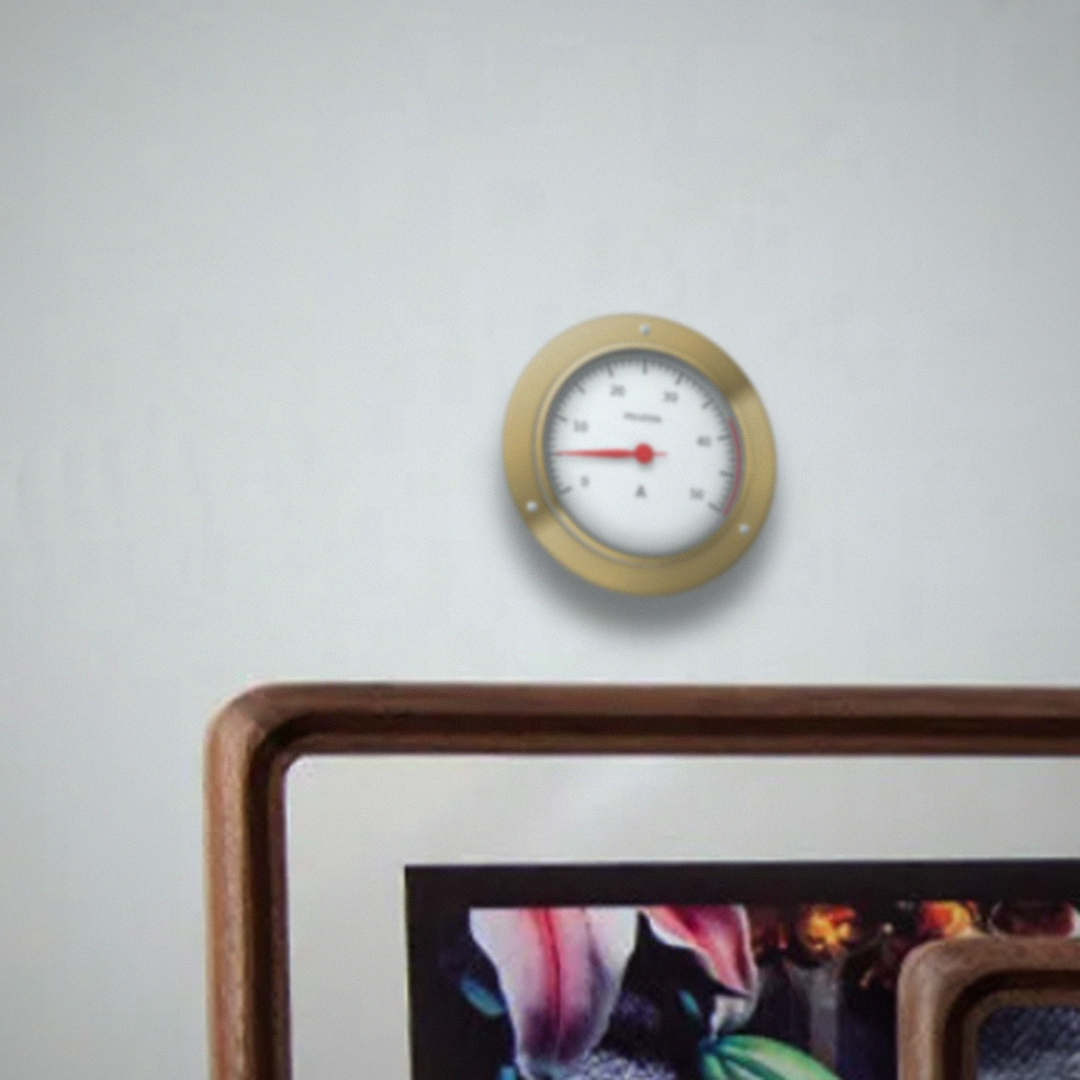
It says 5 A
